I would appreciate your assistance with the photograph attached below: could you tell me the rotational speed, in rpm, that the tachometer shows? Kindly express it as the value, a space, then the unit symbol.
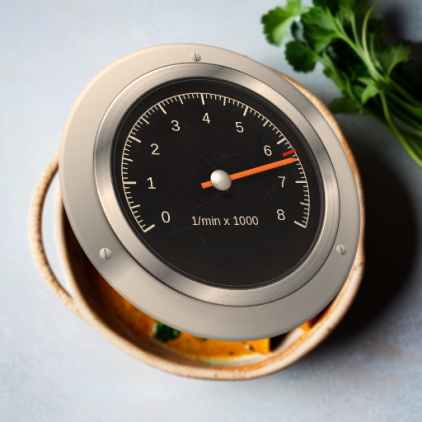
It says 6500 rpm
